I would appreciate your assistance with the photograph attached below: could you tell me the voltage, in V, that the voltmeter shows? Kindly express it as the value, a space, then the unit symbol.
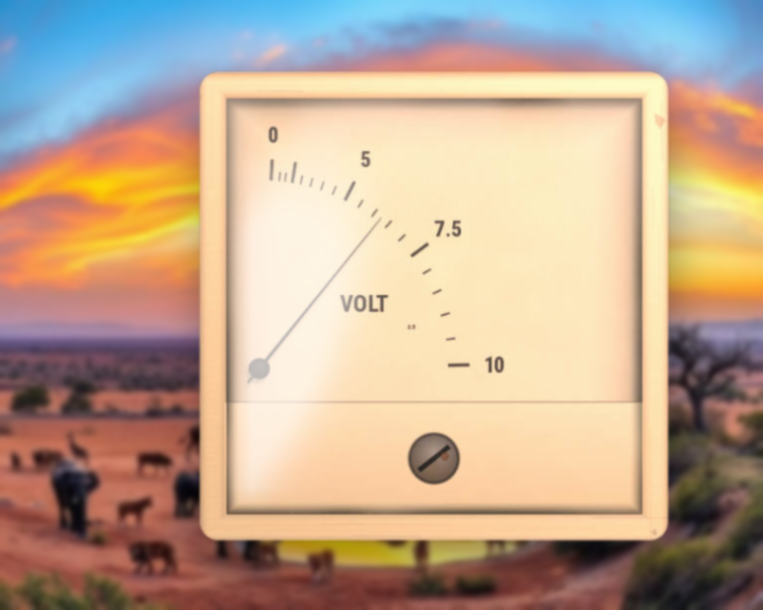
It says 6.25 V
